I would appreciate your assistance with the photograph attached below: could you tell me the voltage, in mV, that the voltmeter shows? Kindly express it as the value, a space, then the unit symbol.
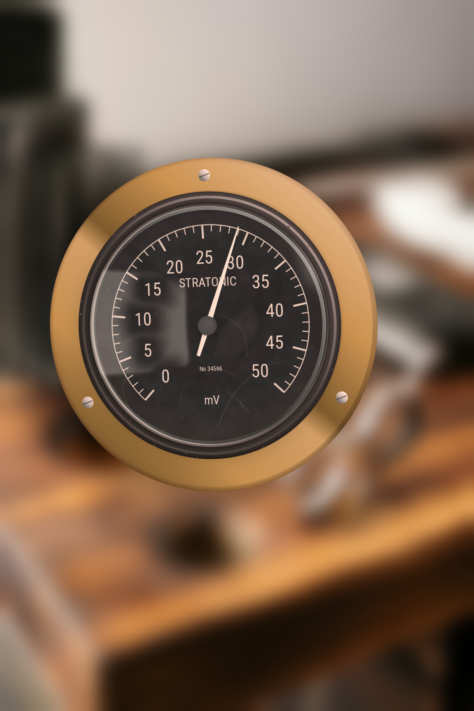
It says 29 mV
